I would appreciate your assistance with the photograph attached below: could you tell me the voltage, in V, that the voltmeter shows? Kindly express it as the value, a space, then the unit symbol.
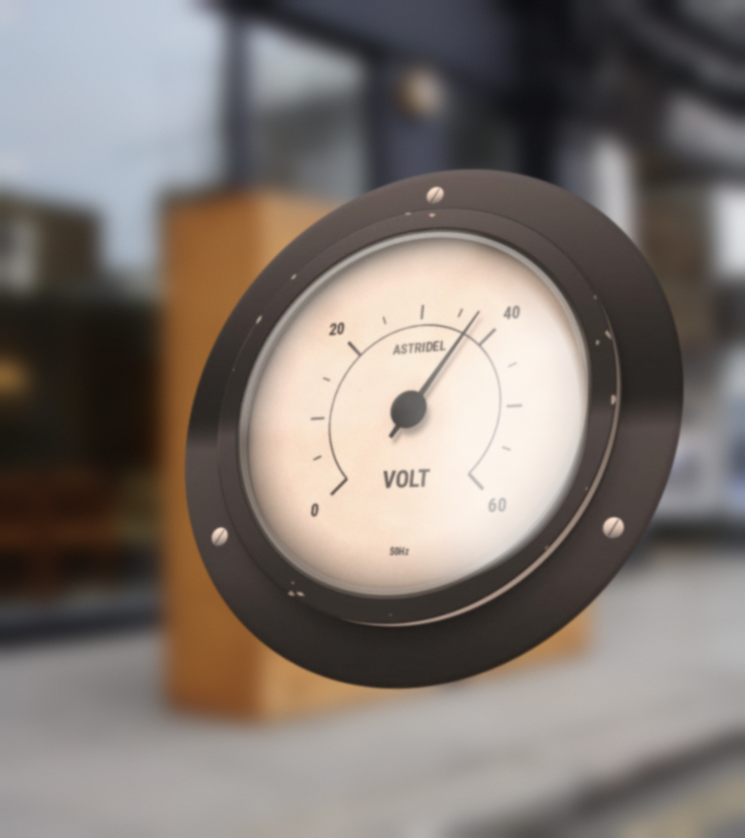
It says 37.5 V
